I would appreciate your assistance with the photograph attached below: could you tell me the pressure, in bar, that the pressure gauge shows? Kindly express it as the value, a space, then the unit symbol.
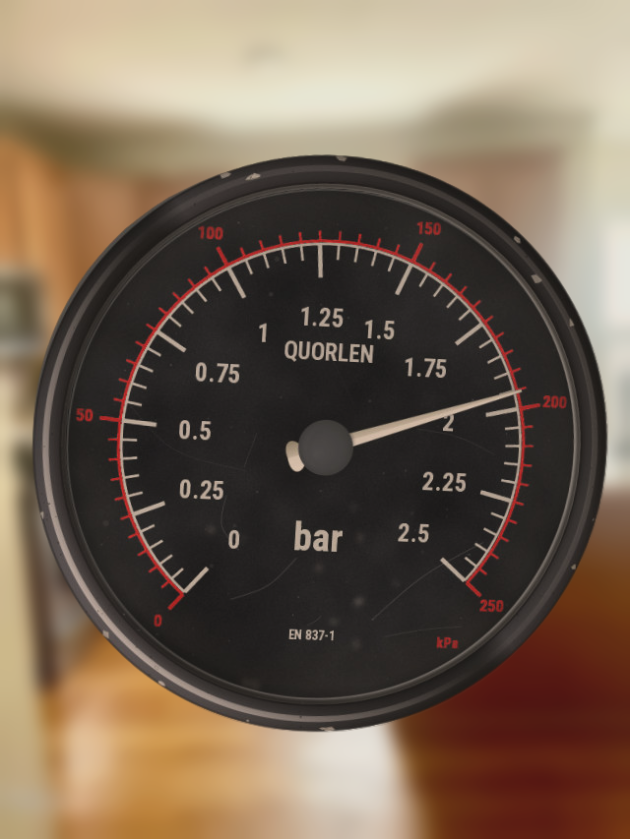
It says 1.95 bar
